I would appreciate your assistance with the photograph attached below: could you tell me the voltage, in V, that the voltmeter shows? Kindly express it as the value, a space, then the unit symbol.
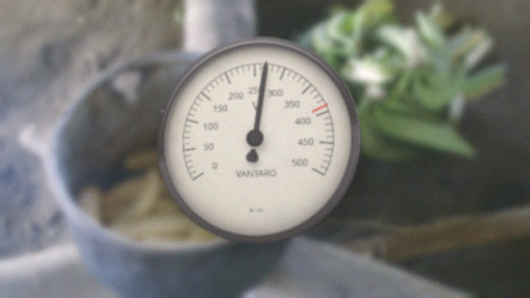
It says 270 V
